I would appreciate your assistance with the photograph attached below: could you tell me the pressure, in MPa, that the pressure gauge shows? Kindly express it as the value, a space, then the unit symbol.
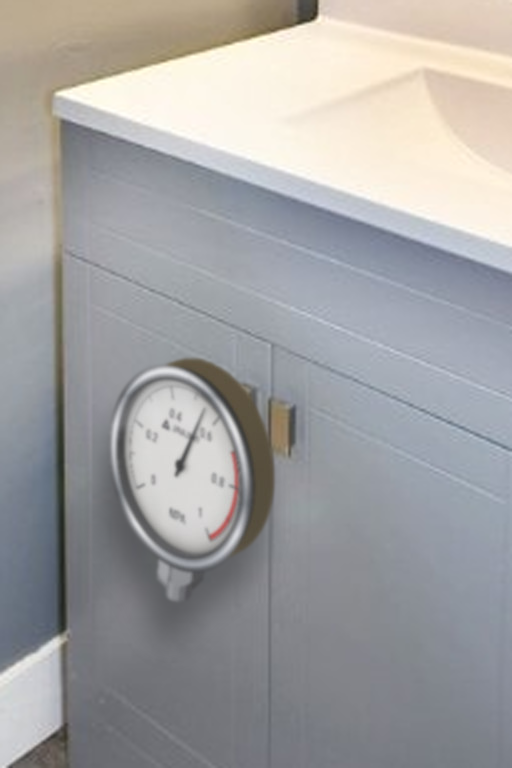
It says 0.55 MPa
